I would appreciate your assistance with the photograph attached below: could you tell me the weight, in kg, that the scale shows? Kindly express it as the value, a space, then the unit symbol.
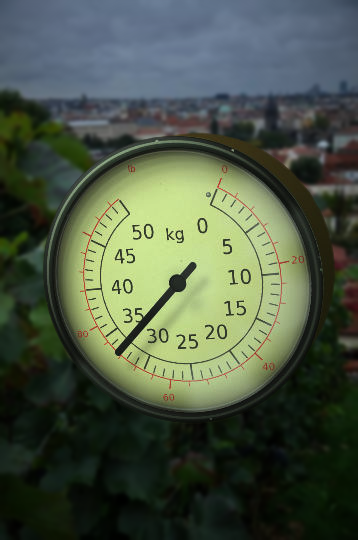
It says 33 kg
